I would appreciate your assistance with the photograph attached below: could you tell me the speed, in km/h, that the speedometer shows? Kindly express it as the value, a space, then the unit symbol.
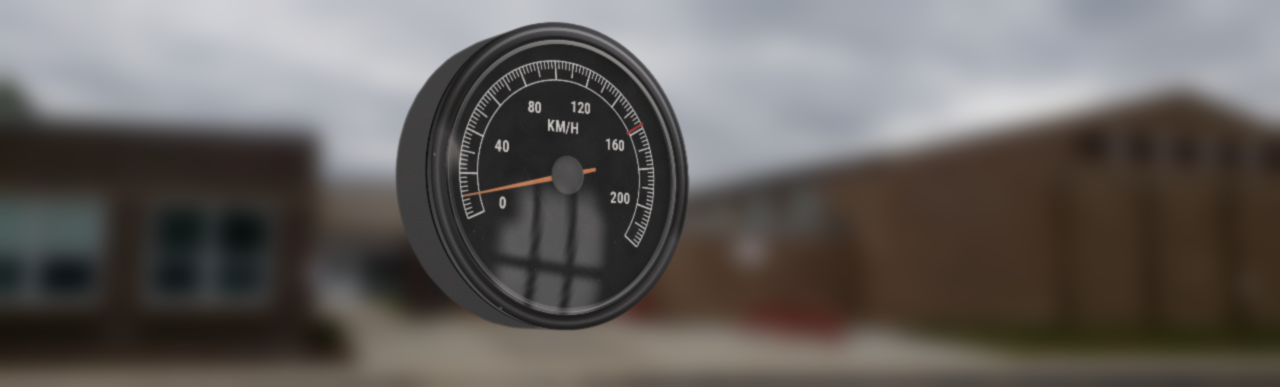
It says 10 km/h
